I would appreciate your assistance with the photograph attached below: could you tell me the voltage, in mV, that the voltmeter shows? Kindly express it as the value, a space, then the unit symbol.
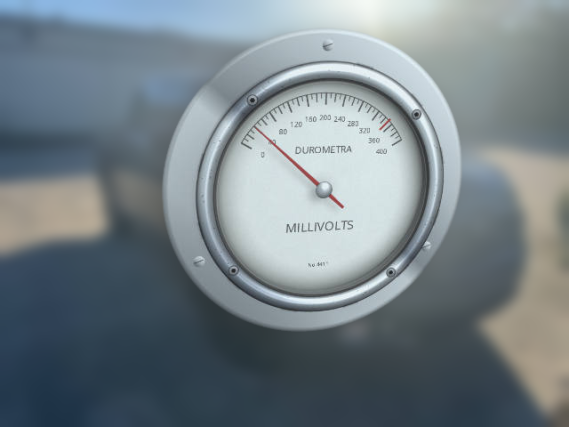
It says 40 mV
